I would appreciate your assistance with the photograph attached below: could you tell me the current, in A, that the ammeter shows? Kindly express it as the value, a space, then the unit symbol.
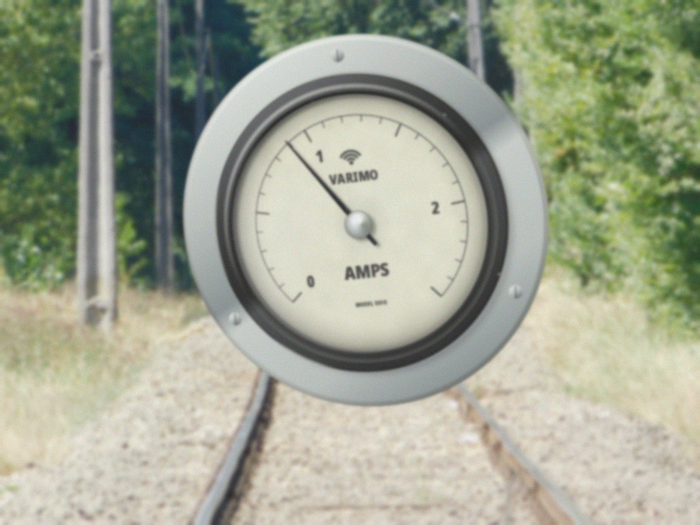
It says 0.9 A
